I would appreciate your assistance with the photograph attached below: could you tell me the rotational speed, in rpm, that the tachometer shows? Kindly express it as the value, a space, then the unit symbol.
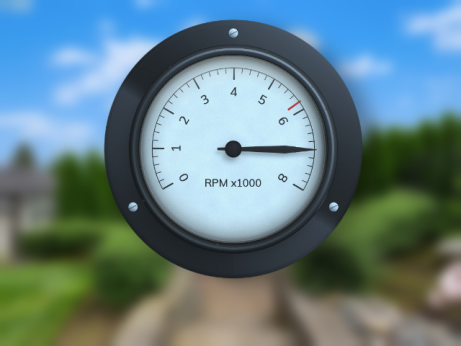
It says 7000 rpm
